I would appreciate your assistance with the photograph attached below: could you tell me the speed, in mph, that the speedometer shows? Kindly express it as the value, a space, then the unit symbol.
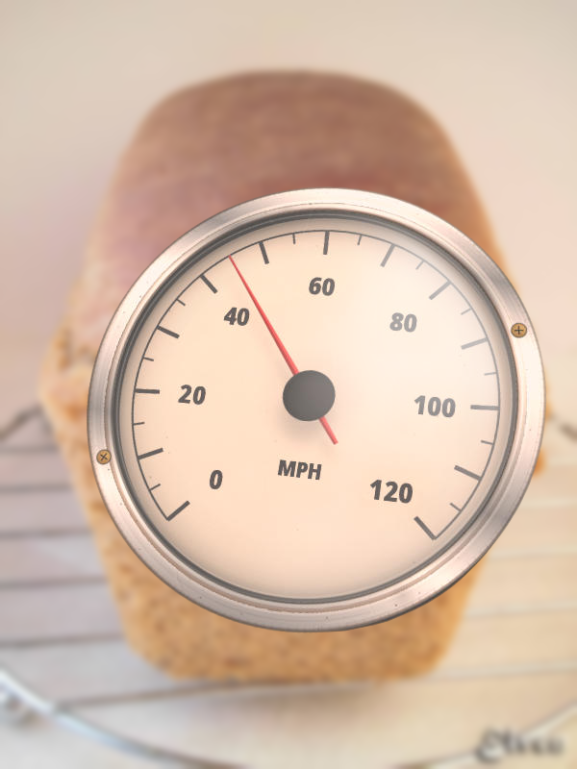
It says 45 mph
